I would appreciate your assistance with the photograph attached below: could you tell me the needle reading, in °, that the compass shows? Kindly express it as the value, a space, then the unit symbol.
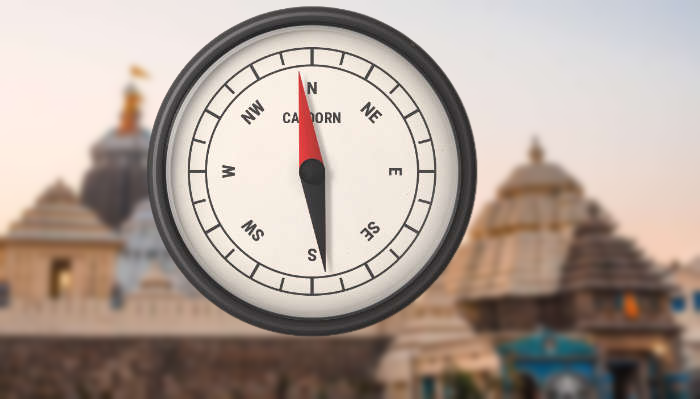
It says 352.5 °
